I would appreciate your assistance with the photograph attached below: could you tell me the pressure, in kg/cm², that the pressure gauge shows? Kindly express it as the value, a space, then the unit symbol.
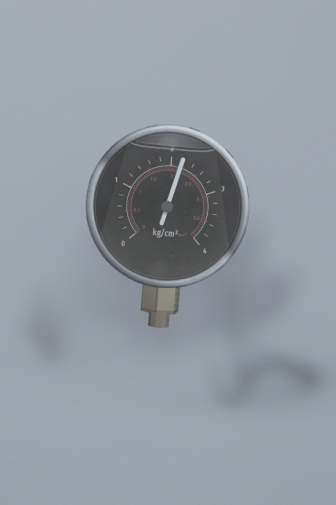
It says 2.2 kg/cm²
